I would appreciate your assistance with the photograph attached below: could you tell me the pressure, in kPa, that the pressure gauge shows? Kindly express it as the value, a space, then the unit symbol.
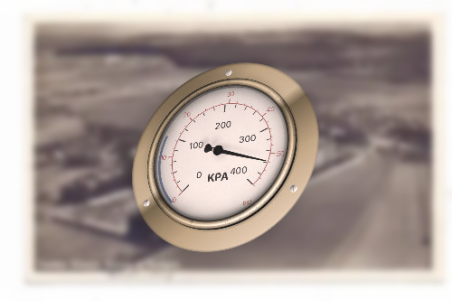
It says 360 kPa
